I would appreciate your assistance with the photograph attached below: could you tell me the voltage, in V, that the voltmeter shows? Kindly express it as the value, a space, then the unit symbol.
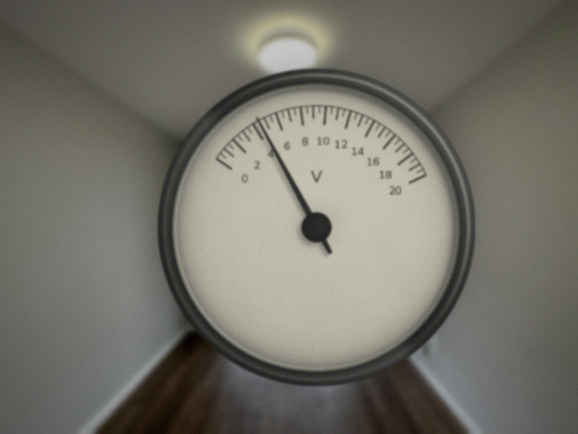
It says 4.5 V
